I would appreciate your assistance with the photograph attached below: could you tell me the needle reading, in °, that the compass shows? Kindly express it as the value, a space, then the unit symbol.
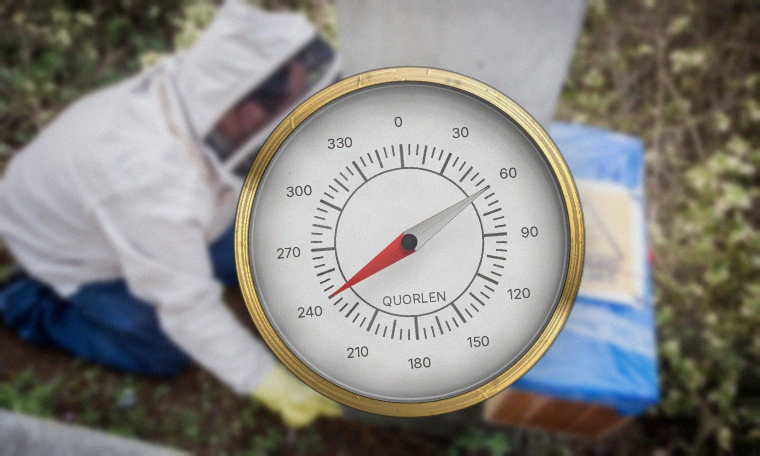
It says 240 °
